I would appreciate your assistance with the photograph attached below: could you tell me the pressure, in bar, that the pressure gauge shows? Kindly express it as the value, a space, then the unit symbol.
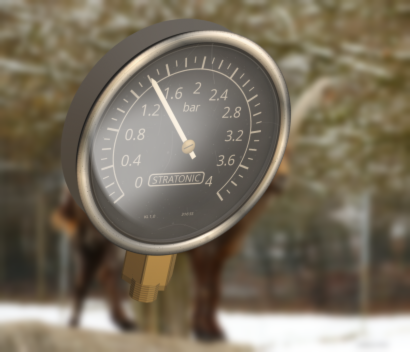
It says 1.4 bar
